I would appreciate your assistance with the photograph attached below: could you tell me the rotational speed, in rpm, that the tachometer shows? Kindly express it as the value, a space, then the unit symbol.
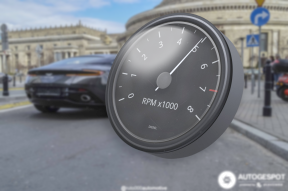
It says 5000 rpm
